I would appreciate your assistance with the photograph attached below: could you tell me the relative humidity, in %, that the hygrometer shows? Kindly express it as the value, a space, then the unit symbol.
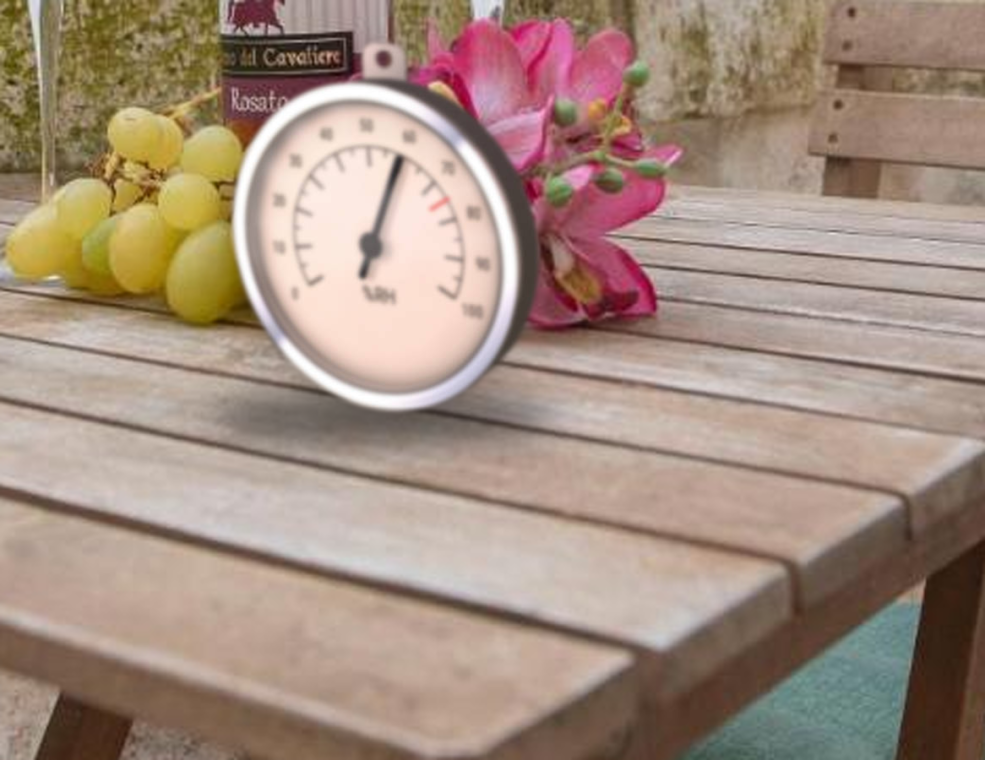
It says 60 %
